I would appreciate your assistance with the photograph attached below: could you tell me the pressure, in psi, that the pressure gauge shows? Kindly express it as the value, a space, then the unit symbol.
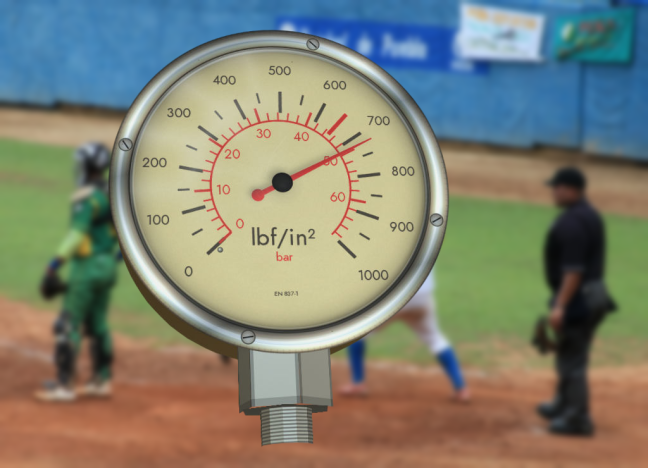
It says 725 psi
